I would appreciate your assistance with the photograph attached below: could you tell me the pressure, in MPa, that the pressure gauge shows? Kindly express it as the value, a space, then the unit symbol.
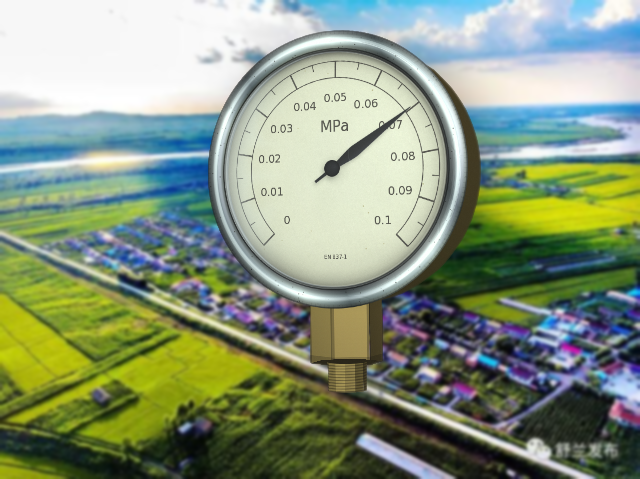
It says 0.07 MPa
